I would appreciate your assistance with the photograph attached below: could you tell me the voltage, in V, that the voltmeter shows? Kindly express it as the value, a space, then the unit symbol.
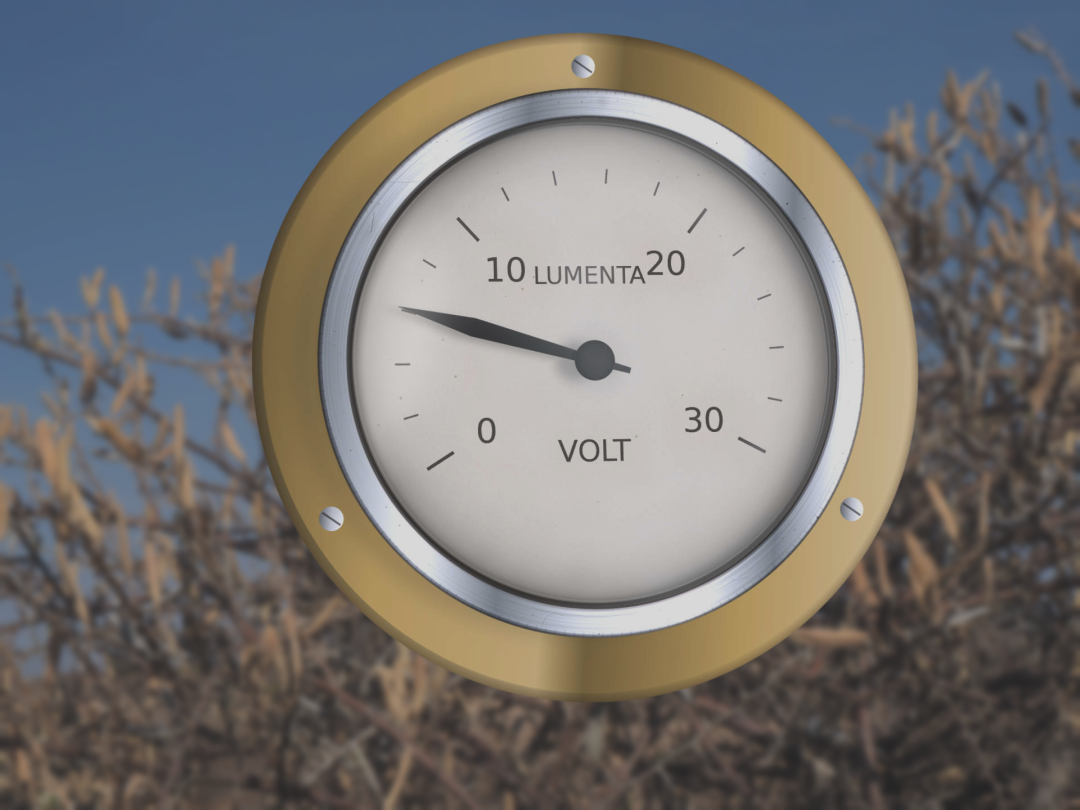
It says 6 V
